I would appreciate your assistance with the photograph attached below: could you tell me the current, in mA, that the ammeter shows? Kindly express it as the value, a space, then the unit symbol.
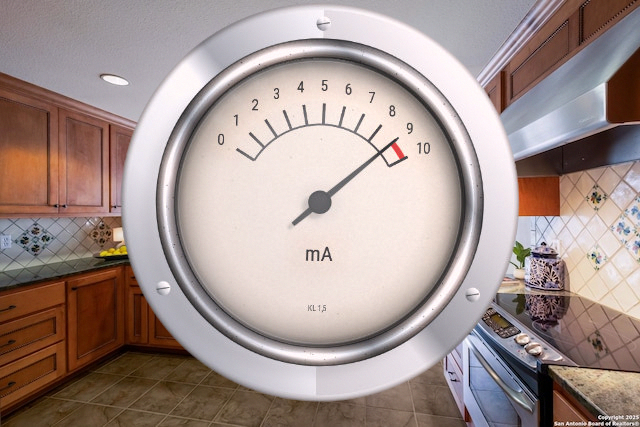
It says 9 mA
